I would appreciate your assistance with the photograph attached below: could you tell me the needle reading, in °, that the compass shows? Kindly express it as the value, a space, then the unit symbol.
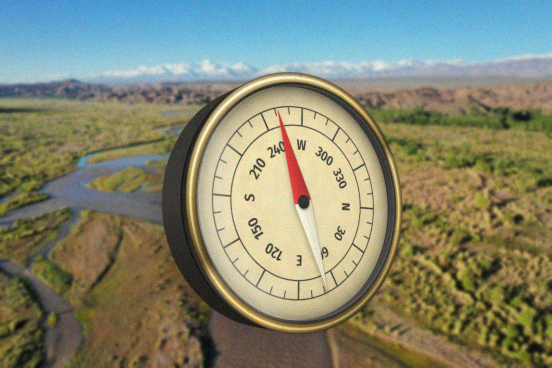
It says 250 °
